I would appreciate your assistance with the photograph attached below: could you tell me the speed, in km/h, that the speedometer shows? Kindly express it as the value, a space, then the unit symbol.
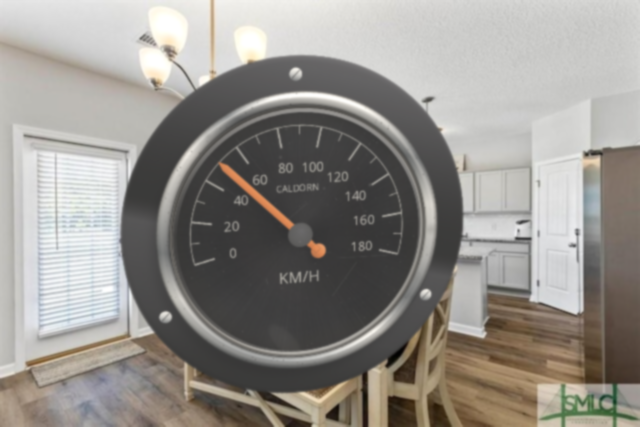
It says 50 km/h
